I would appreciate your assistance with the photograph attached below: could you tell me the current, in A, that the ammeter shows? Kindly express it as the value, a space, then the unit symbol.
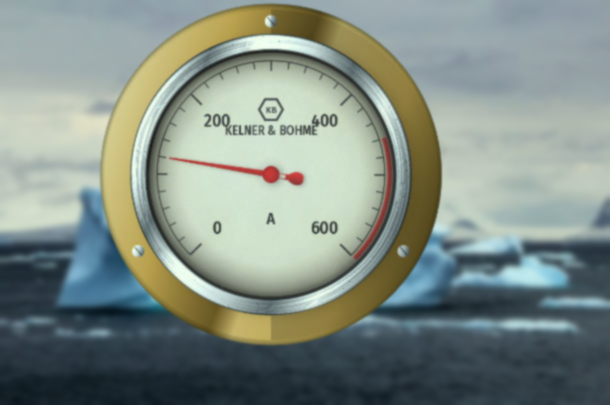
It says 120 A
